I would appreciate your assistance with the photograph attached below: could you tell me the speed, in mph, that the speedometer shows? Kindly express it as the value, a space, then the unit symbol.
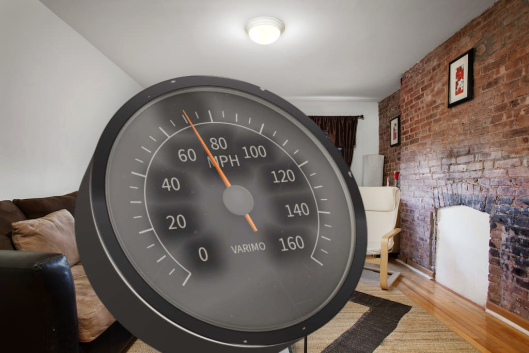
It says 70 mph
